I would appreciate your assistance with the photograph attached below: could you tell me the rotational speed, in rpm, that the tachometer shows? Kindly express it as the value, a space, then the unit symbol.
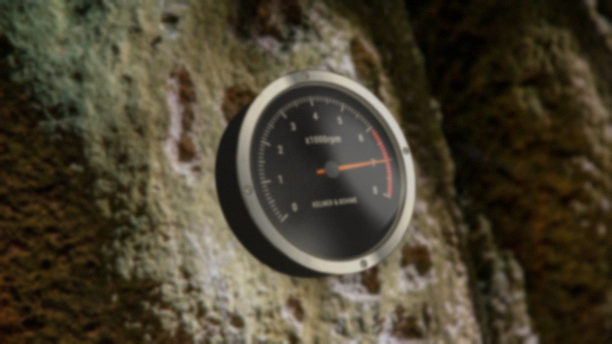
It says 7000 rpm
